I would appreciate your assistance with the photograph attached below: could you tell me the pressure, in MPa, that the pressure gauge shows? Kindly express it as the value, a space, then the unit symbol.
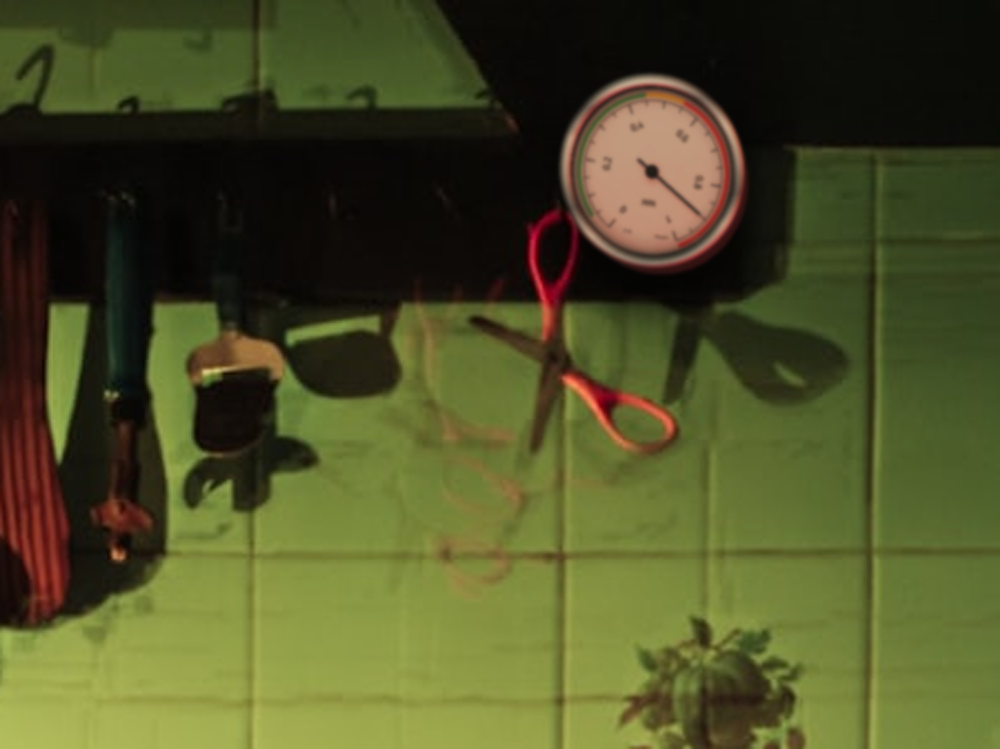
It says 0.9 MPa
